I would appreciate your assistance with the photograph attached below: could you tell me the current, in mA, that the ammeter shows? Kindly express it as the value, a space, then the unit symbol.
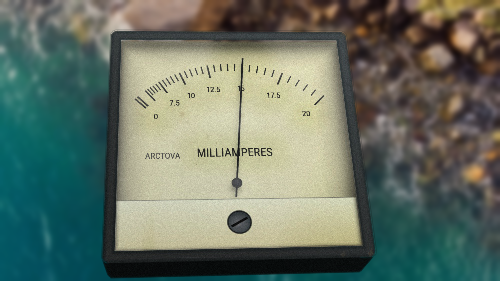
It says 15 mA
